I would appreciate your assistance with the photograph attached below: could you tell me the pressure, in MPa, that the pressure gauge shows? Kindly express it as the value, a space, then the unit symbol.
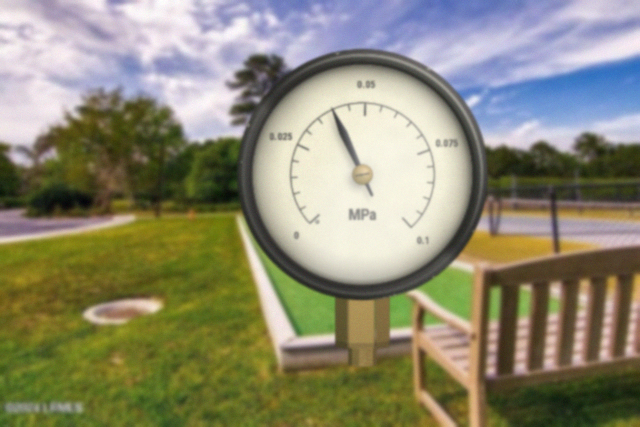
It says 0.04 MPa
